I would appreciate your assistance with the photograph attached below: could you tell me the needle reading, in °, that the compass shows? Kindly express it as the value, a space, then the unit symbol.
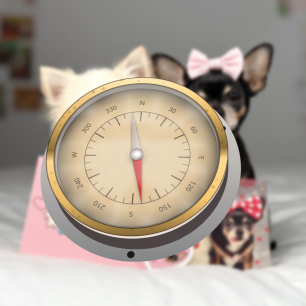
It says 170 °
